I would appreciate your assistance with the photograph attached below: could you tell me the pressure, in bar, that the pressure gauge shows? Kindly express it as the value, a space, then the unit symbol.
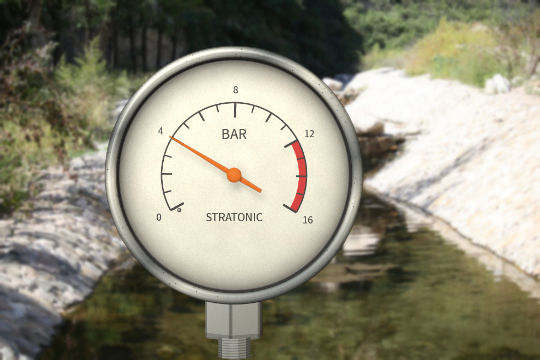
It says 4 bar
